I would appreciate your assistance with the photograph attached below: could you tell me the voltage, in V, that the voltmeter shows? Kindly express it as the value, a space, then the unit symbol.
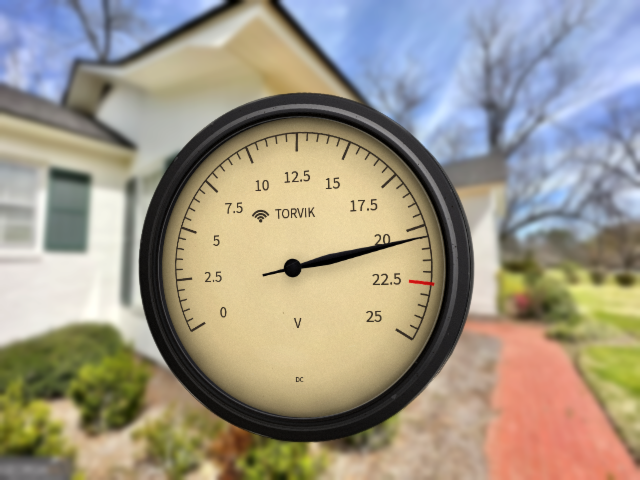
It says 20.5 V
